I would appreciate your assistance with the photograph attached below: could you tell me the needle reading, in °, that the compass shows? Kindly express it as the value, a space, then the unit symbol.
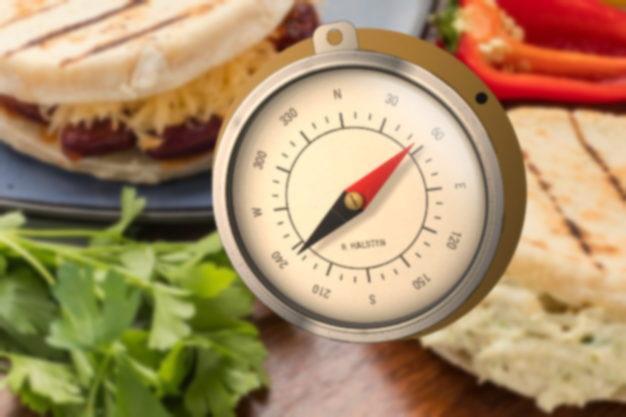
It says 55 °
